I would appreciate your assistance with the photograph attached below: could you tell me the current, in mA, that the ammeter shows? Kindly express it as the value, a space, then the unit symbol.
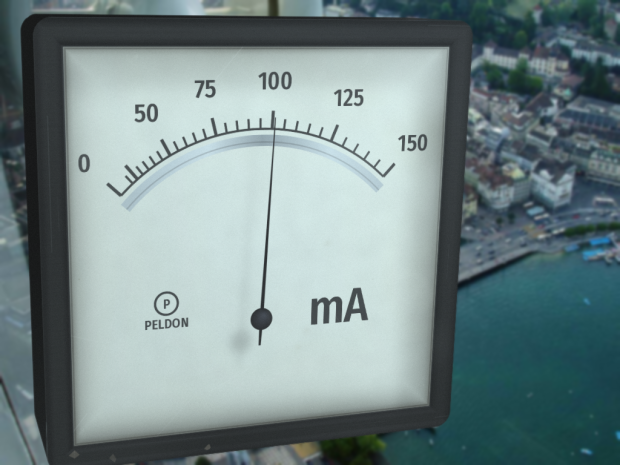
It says 100 mA
